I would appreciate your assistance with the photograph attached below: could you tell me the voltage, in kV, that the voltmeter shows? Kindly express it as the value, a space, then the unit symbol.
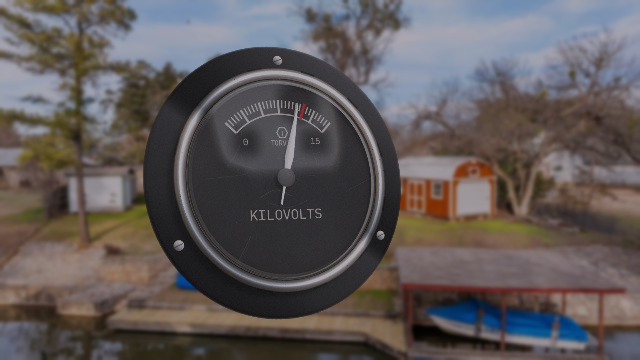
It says 10 kV
